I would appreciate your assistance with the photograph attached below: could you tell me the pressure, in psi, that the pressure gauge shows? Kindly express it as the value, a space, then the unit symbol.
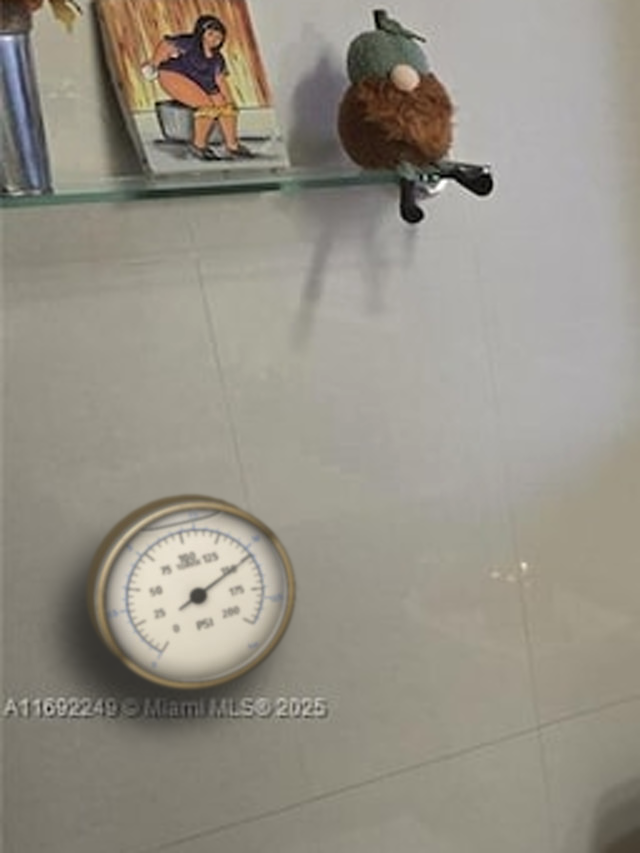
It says 150 psi
